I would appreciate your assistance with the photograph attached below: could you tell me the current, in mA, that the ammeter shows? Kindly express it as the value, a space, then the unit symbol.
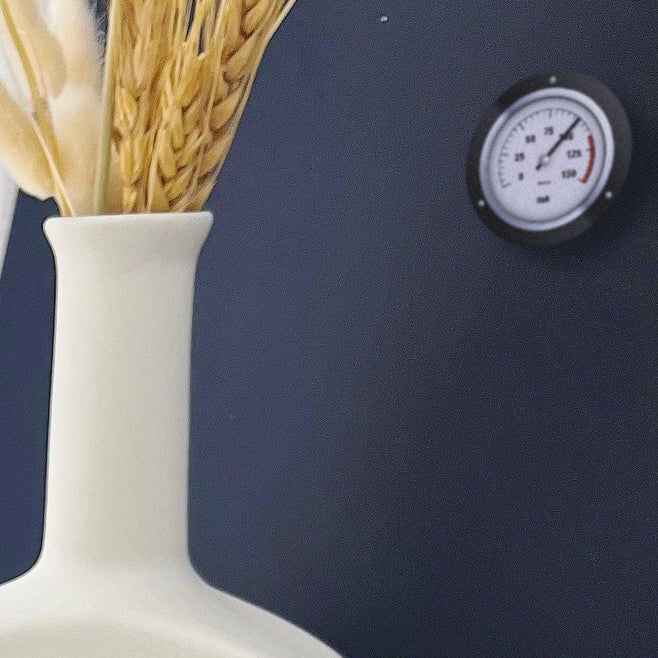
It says 100 mA
